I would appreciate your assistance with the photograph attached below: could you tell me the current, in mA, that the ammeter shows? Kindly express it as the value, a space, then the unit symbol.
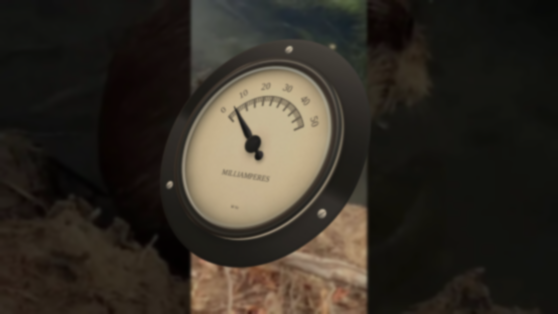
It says 5 mA
